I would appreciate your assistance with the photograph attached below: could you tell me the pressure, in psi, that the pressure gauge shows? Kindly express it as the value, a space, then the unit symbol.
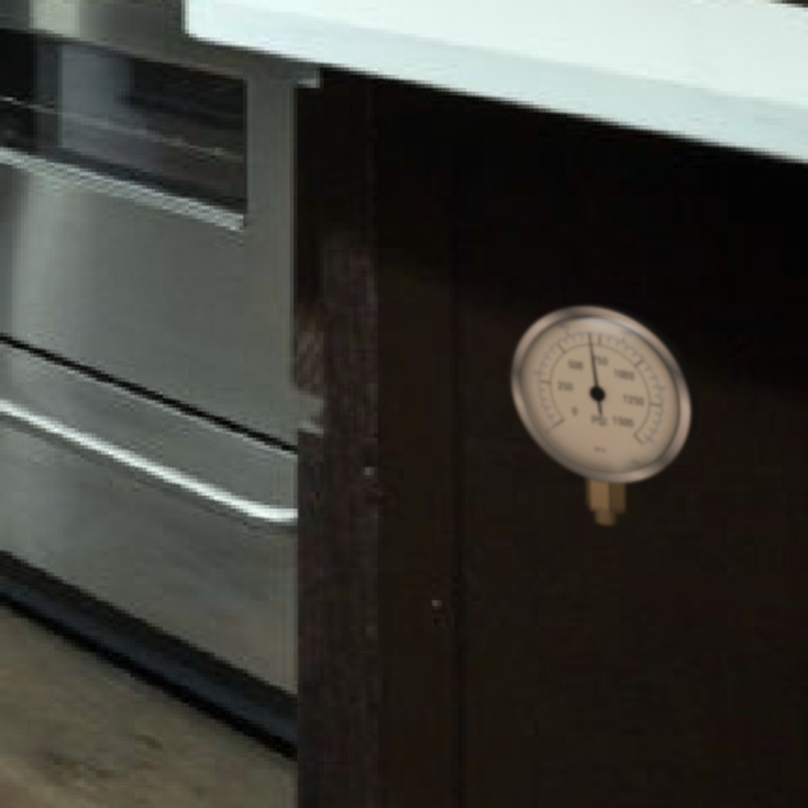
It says 700 psi
